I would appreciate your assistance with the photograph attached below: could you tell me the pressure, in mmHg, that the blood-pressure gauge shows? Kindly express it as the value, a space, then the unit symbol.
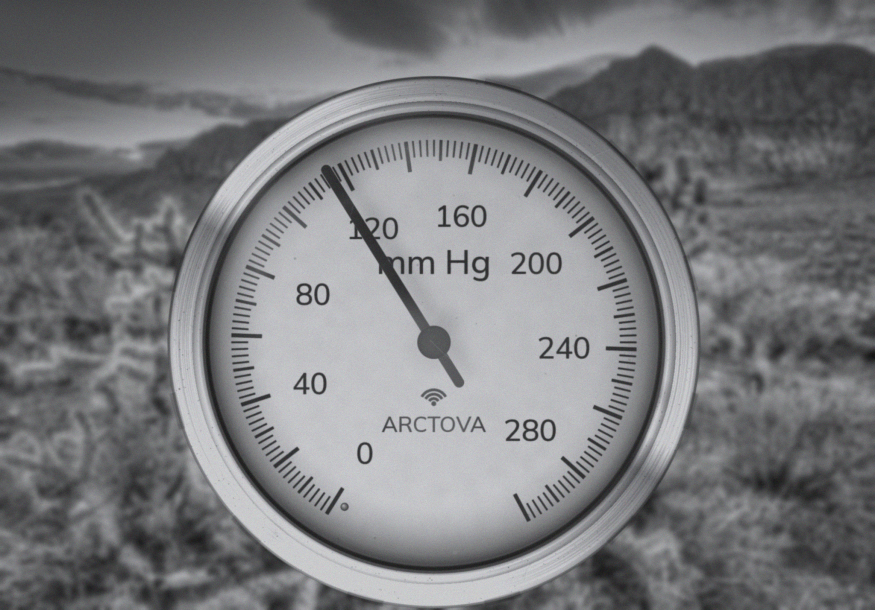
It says 116 mmHg
